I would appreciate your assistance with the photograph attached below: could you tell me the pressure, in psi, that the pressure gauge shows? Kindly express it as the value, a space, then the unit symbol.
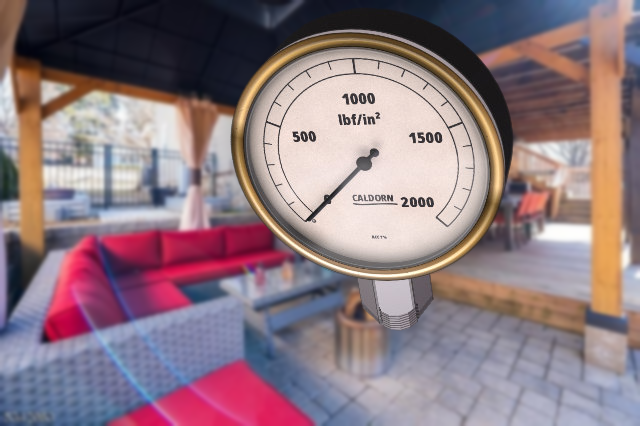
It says 0 psi
